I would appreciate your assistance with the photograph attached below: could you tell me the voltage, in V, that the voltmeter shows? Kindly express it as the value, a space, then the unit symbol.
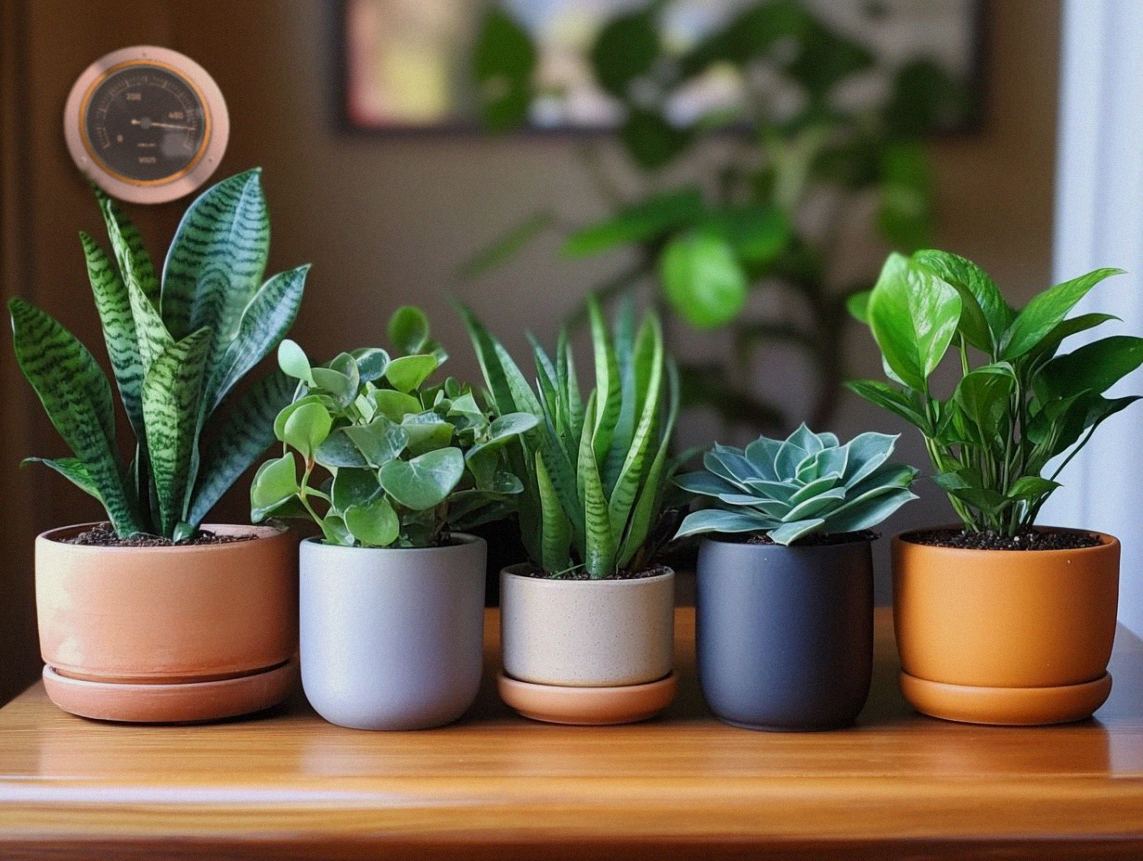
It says 450 V
